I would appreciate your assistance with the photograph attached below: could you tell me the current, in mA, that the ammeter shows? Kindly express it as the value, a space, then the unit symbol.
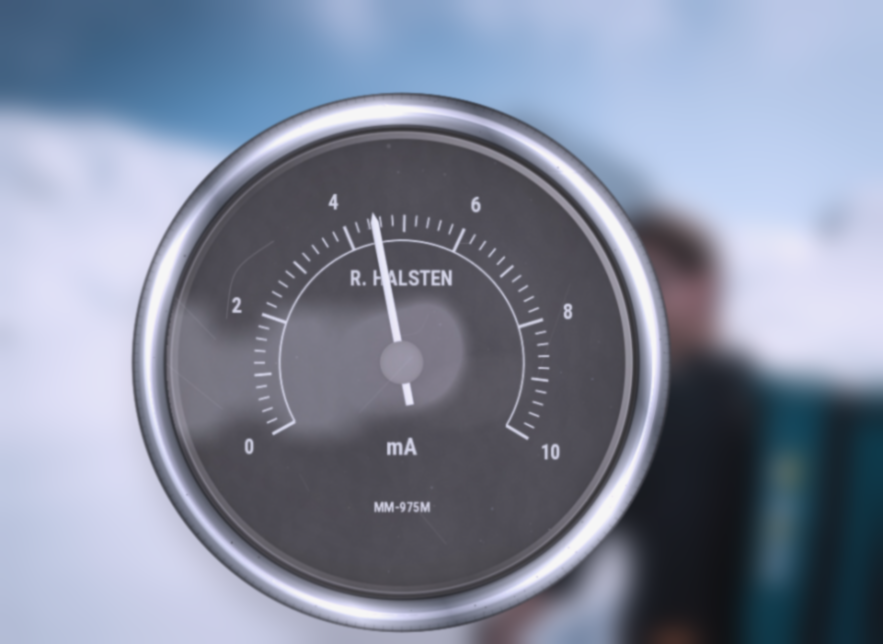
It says 4.5 mA
